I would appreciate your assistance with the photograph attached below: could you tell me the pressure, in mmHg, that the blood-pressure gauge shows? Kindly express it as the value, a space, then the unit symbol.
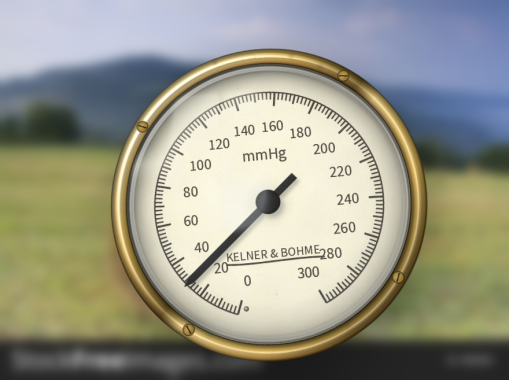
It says 28 mmHg
